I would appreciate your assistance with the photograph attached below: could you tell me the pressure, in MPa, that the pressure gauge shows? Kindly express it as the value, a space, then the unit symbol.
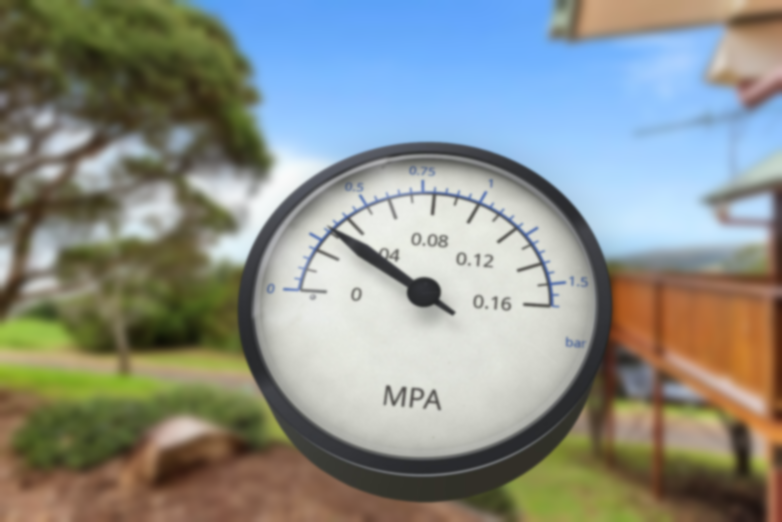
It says 0.03 MPa
